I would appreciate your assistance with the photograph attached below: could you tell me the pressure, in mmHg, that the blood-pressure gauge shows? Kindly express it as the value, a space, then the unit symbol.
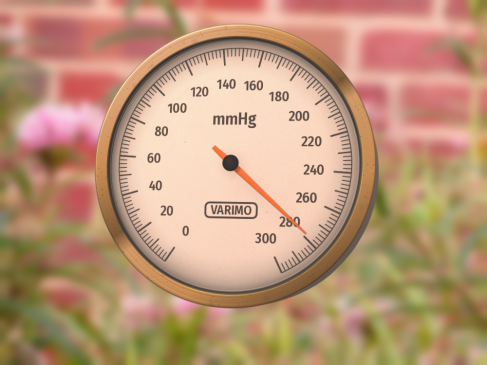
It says 278 mmHg
